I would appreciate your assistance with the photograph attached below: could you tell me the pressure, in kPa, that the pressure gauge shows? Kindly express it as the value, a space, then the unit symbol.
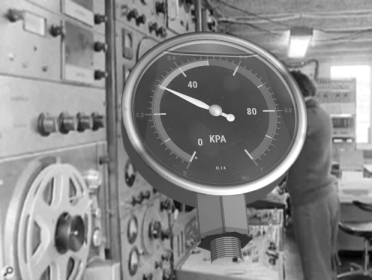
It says 30 kPa
